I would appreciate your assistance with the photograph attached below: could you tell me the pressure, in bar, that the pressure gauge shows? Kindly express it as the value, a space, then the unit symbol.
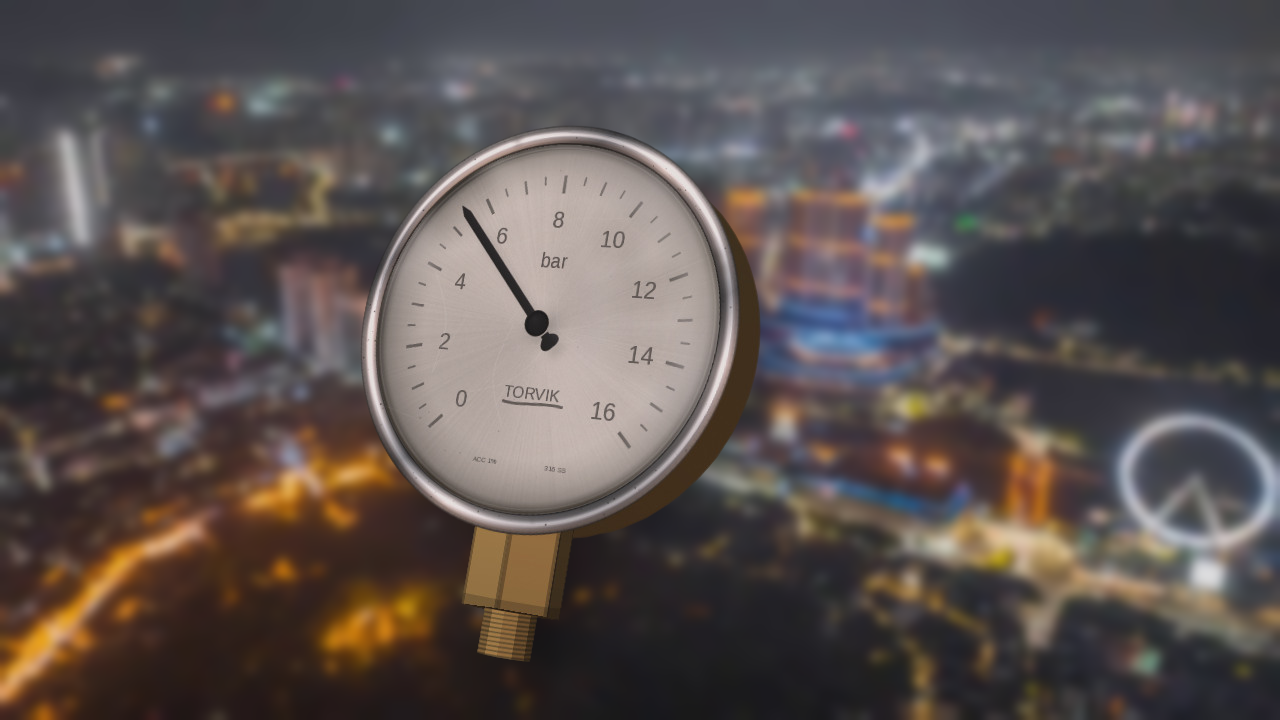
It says 5.5 bar
